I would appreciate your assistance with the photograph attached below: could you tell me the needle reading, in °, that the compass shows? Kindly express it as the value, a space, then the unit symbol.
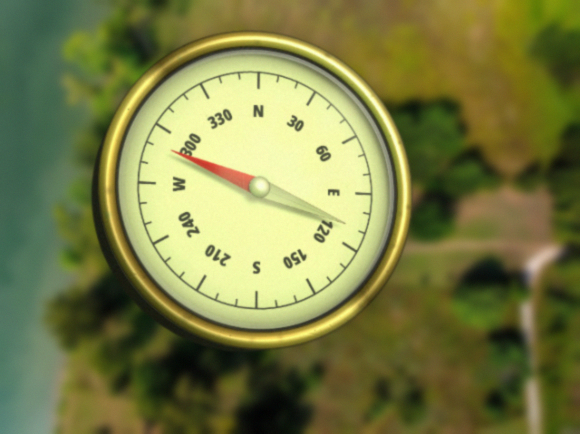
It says 290 °
